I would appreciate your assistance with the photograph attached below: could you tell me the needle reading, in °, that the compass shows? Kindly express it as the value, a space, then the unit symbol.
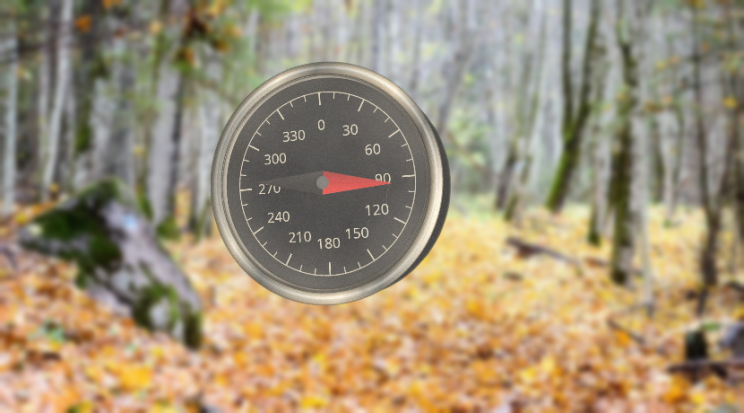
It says 95 °
